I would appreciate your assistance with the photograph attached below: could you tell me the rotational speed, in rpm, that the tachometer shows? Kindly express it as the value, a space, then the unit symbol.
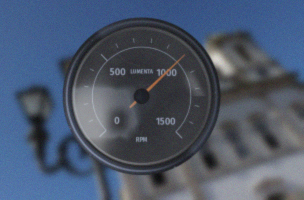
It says 1000 rpm
